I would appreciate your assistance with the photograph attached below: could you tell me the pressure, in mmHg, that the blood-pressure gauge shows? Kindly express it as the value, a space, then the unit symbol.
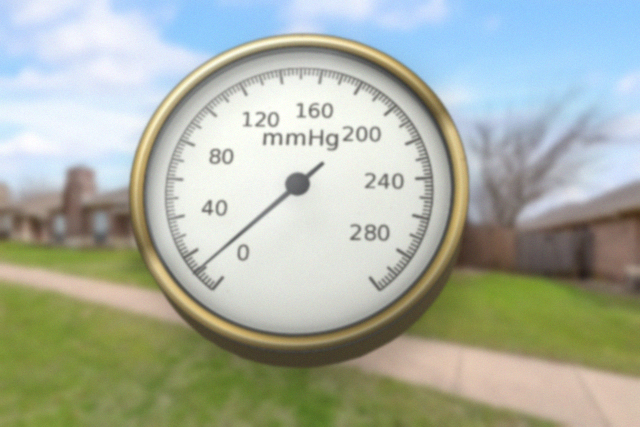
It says 10 mmHg
